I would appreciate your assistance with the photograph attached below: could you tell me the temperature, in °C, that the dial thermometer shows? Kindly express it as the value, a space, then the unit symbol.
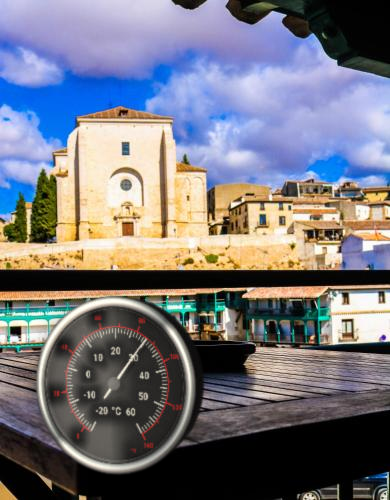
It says 30 °C
